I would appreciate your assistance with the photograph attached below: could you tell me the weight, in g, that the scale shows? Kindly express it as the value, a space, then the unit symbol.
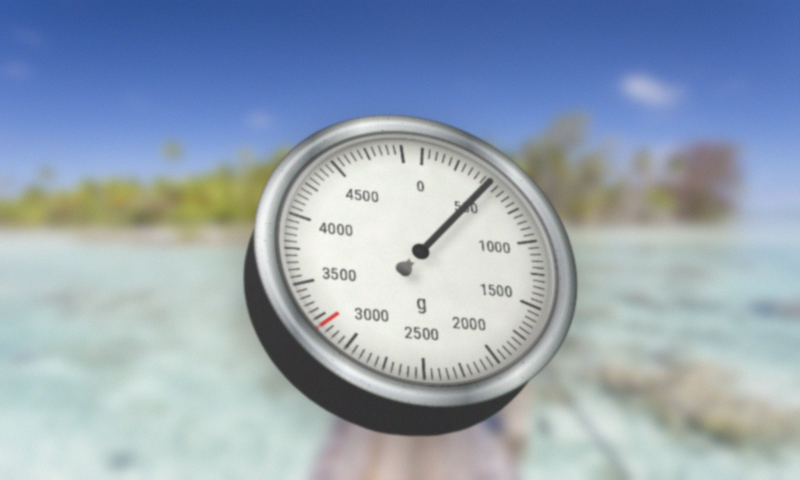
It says 500 g
